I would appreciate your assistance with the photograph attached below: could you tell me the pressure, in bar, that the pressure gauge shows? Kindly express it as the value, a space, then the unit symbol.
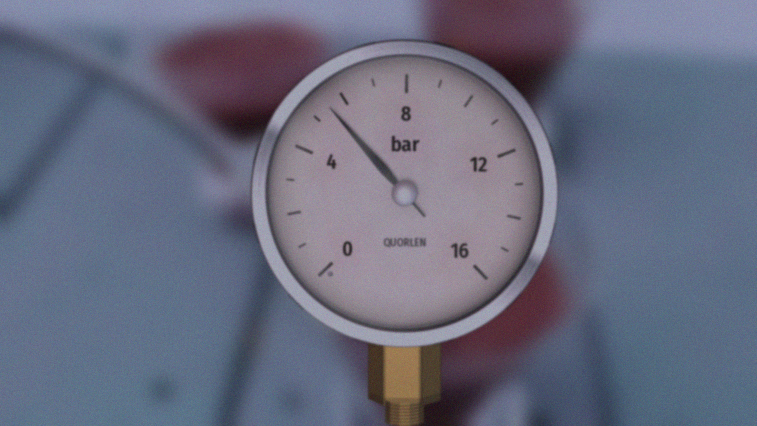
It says 5.5 bar
